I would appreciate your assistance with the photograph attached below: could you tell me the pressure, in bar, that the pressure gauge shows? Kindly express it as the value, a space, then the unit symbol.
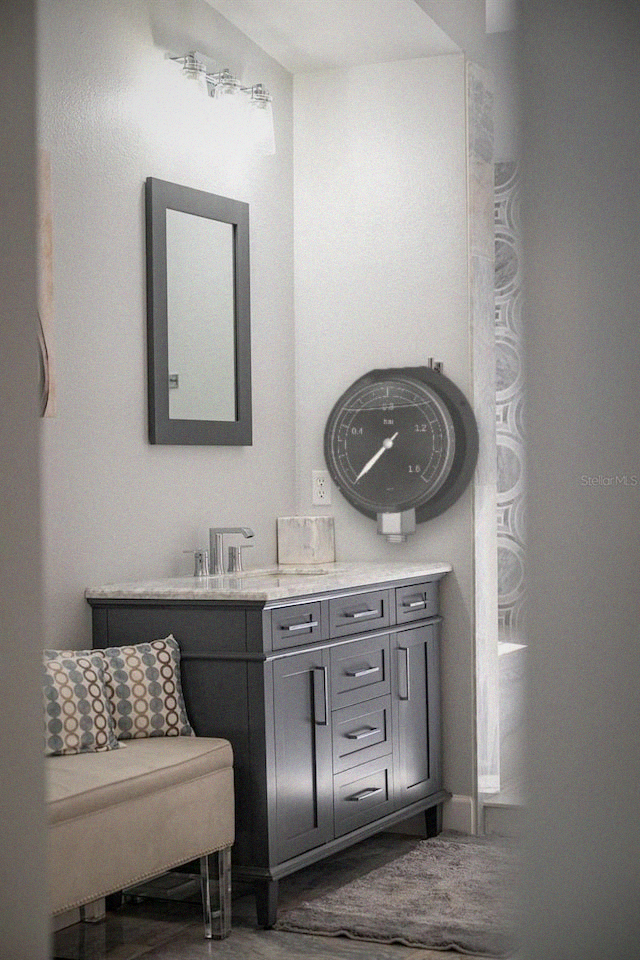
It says 0 bar
